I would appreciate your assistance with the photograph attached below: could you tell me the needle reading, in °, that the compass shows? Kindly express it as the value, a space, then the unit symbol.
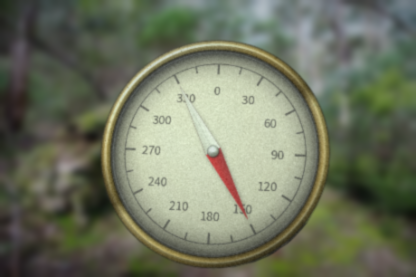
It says 150 °
